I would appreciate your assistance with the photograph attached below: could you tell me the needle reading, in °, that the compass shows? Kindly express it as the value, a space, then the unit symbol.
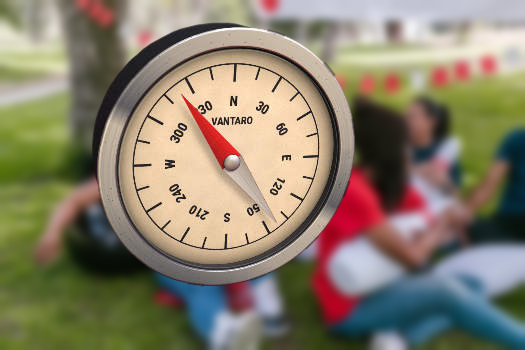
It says 322.5 °
